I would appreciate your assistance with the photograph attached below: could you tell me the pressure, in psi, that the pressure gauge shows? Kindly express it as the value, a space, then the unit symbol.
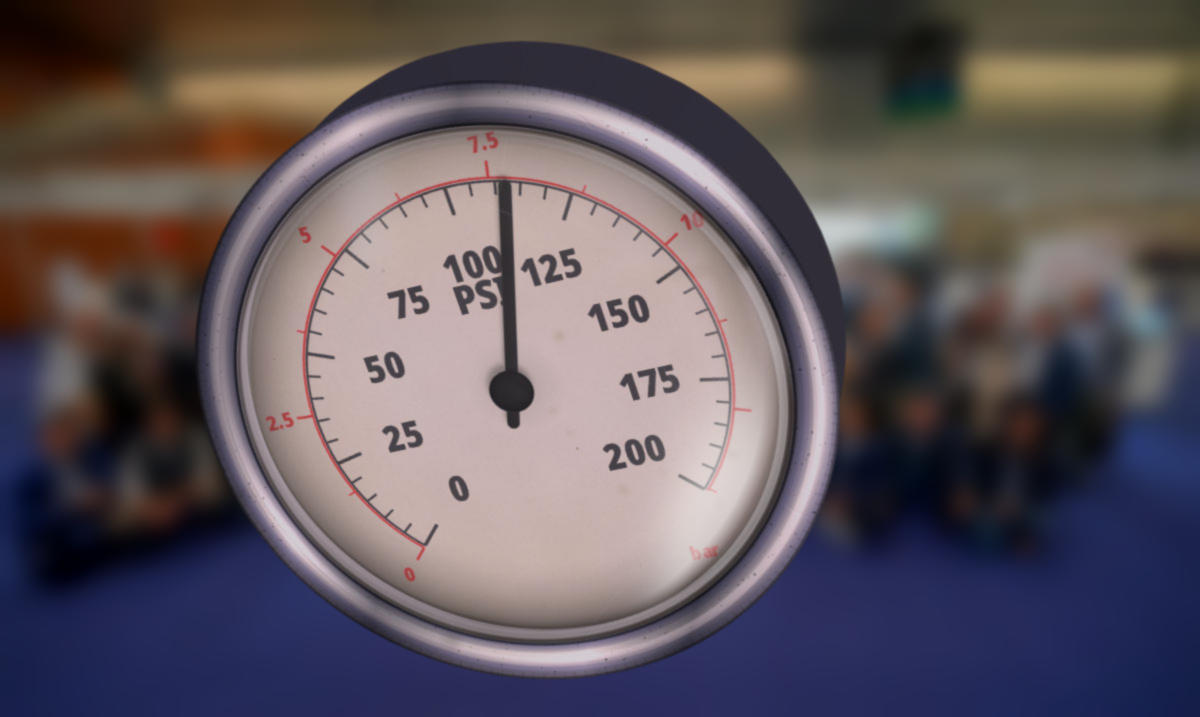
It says 112.5 psi
